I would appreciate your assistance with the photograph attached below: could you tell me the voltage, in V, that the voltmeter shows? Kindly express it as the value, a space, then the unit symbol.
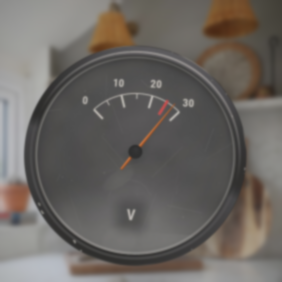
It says 27.5 V
